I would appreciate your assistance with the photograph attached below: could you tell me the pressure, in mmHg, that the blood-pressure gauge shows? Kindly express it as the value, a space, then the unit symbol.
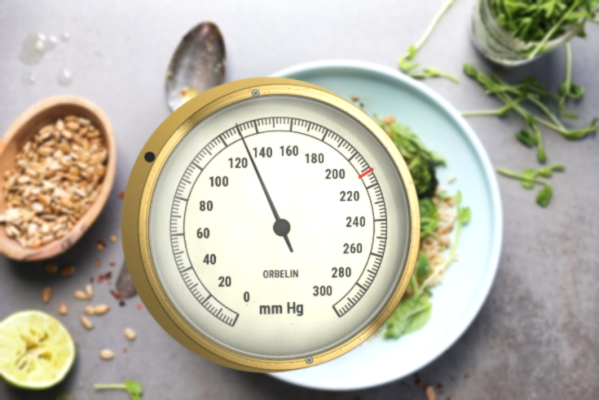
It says 130 mmHg
